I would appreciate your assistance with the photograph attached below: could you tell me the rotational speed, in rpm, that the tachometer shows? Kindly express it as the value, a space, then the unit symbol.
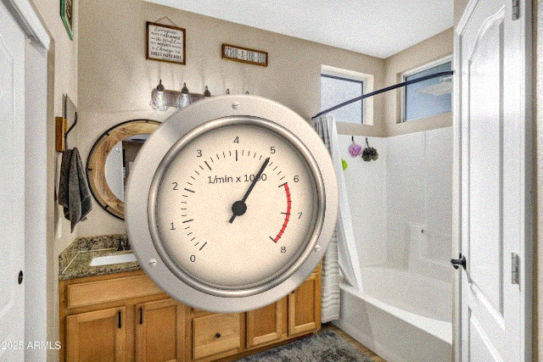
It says 5000 rpm
